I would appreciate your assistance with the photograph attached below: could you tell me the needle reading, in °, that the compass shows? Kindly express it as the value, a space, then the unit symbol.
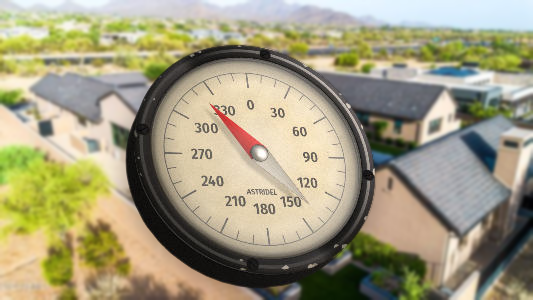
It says 320 °
